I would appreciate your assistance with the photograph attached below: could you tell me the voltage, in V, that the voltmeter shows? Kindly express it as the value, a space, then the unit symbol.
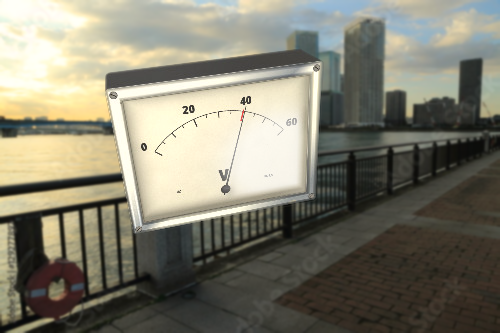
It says 40 V
